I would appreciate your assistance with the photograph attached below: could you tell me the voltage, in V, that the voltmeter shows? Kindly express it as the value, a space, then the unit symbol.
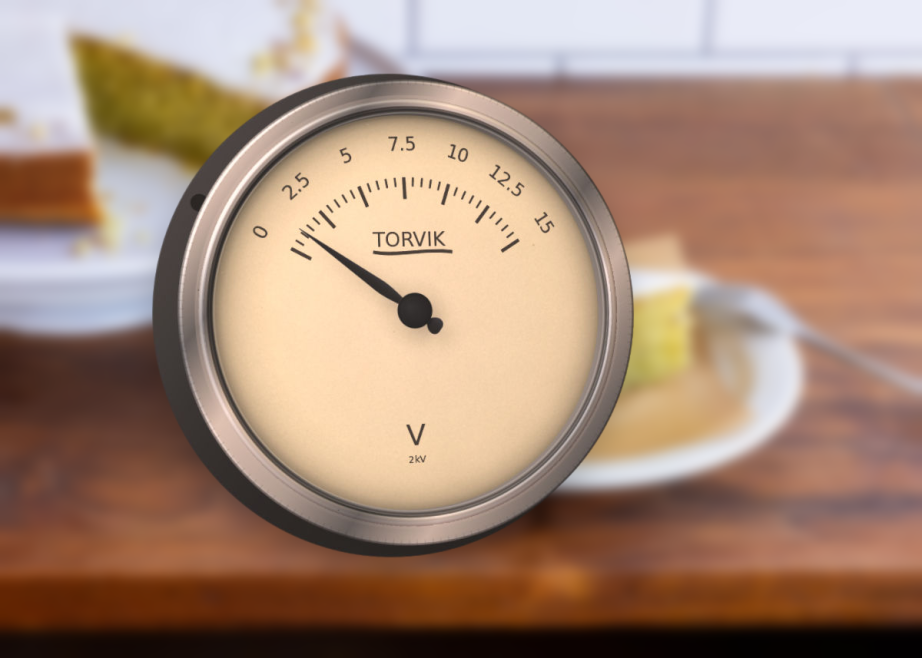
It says 1 V
